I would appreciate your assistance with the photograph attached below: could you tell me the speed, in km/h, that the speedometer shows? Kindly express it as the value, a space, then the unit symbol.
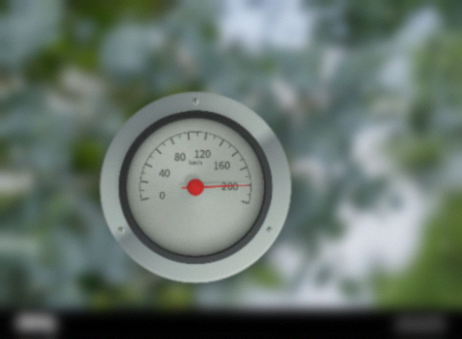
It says 200 km/h
